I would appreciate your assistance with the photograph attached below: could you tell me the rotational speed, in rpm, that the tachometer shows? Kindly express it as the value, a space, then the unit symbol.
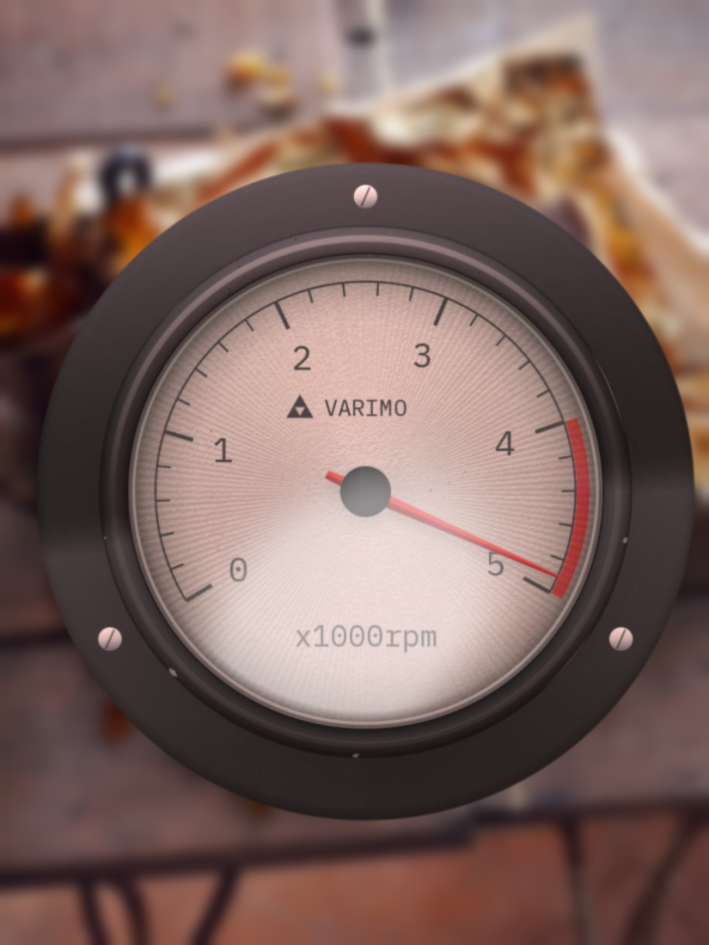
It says 4900 rpm
